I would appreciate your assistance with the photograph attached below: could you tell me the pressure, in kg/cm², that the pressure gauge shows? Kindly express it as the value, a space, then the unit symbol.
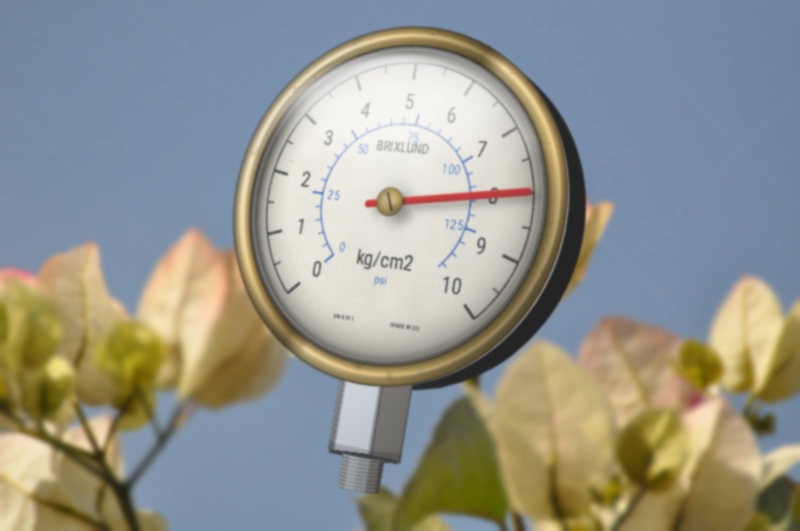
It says 8 kg/cm²
